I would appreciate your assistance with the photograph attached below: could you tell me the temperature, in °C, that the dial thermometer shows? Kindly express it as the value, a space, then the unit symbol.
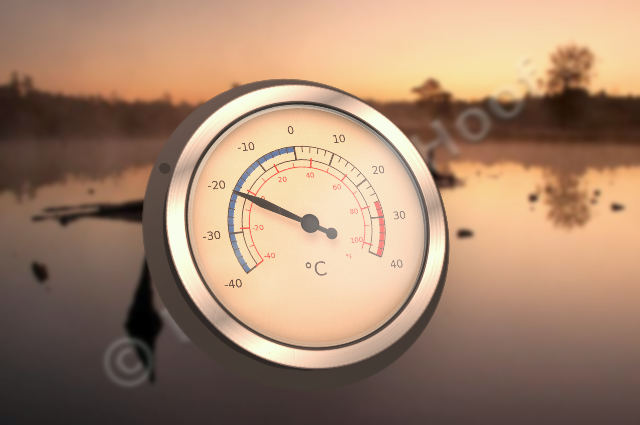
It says -20 °C
